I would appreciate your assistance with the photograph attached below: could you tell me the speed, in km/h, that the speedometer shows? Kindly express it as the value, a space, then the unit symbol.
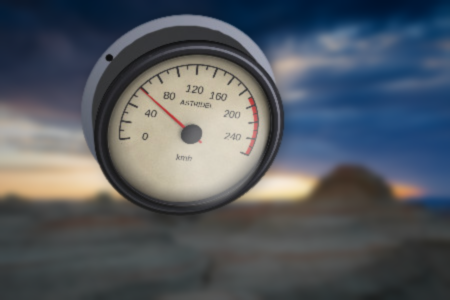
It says 60 km/h
